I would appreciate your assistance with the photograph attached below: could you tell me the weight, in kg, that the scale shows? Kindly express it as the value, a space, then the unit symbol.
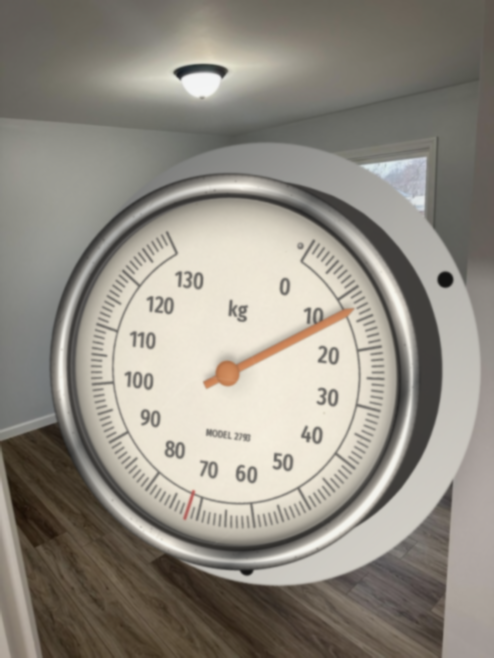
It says 13 kg
